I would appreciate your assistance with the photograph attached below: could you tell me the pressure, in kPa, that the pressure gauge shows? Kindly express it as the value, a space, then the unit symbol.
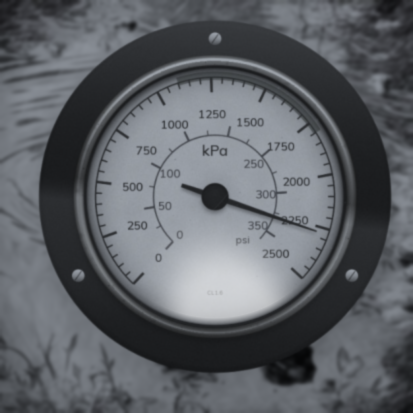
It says 2275 kPa
